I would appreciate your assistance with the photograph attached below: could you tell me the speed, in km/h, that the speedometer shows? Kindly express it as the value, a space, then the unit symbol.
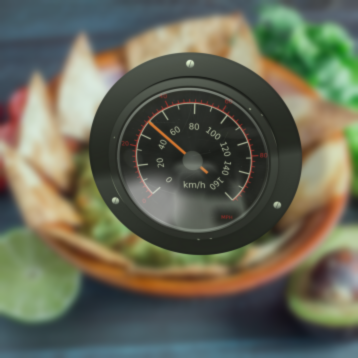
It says 50 km/h
